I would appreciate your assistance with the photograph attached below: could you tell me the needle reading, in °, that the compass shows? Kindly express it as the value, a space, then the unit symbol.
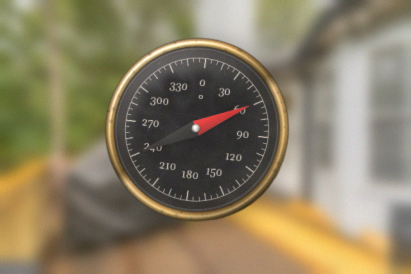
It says 60 °
